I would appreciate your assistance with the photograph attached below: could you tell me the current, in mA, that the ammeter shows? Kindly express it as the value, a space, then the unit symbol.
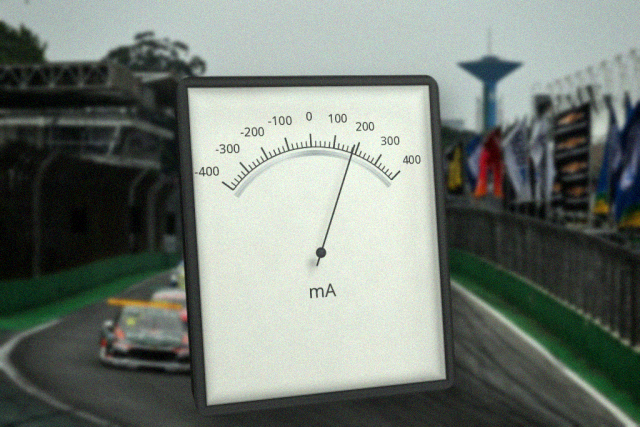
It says 180 mA
